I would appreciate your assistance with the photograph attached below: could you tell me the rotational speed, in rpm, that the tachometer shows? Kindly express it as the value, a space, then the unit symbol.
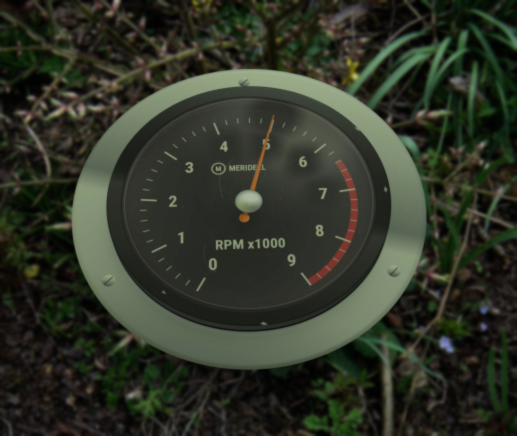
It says 5000 rpm
